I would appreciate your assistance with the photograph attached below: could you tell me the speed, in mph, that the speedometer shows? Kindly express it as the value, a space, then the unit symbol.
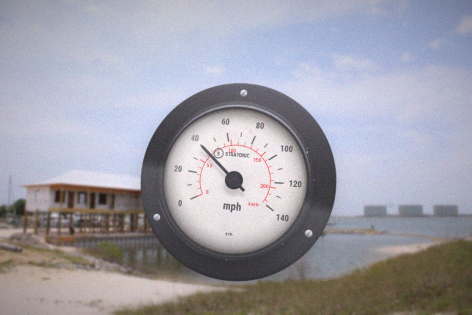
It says 40 mph
